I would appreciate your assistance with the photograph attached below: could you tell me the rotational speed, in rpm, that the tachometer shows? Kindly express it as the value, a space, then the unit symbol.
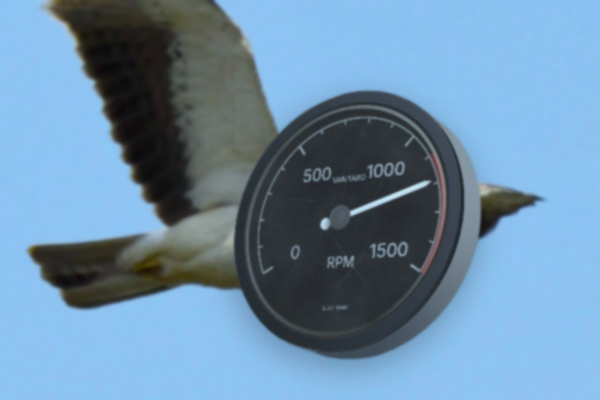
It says 1200 rpm
